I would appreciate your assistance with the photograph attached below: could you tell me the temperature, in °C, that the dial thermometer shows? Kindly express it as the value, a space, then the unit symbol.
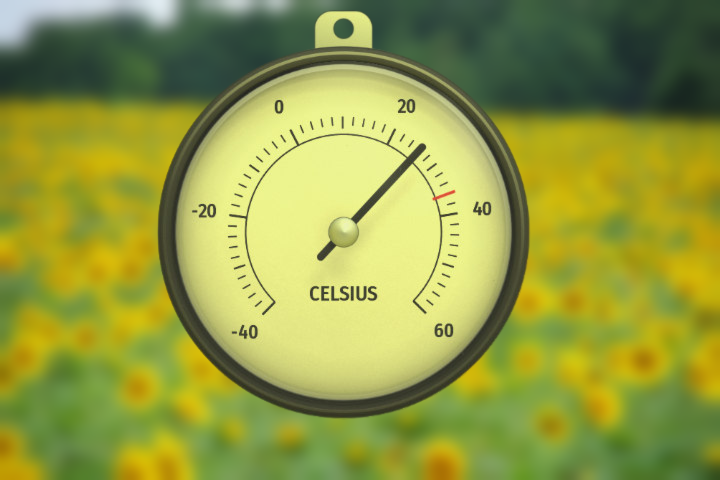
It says 26 °C
